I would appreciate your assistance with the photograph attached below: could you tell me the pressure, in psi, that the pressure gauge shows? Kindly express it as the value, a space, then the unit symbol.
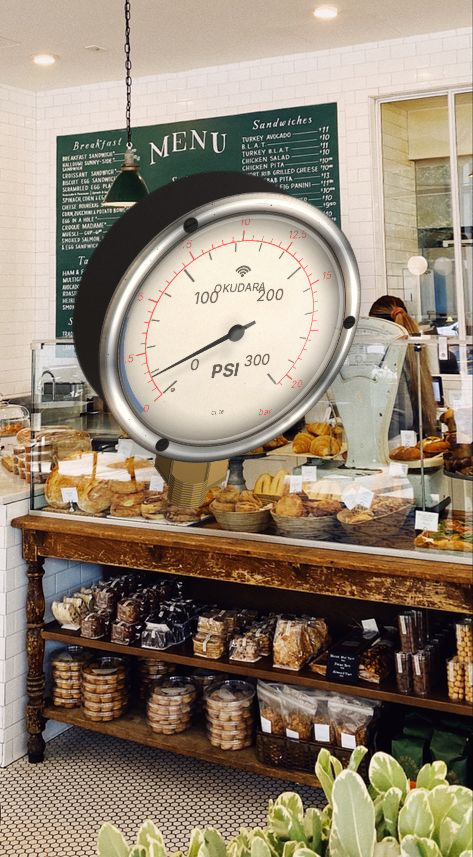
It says 20 psi
